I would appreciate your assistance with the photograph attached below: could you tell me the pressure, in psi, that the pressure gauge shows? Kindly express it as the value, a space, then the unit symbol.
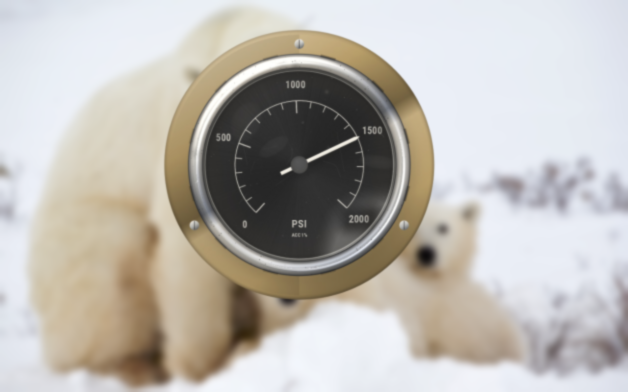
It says 1500 psi
